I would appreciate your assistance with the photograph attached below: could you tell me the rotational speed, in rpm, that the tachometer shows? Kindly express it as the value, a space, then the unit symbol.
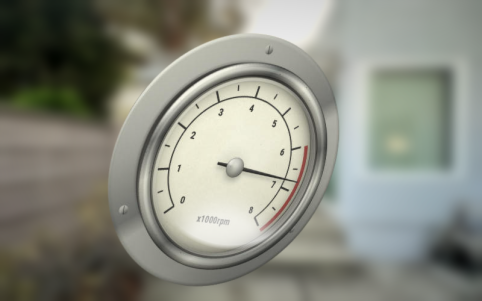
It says 6750 rpm
